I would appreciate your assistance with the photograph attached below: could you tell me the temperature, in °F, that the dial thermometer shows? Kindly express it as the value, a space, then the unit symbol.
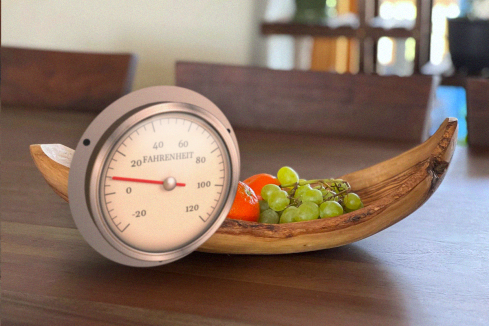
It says 8 °F
